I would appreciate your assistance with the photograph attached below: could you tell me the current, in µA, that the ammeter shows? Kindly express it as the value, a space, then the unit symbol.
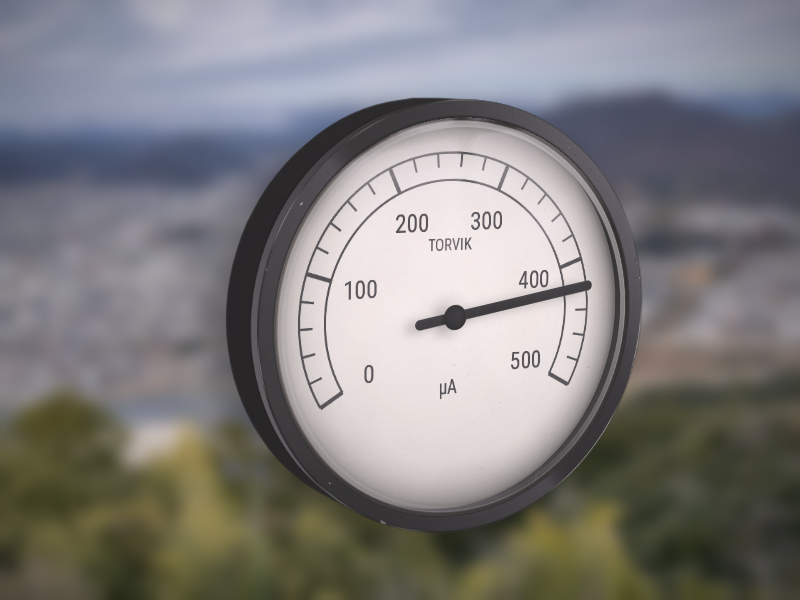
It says 420 µA
